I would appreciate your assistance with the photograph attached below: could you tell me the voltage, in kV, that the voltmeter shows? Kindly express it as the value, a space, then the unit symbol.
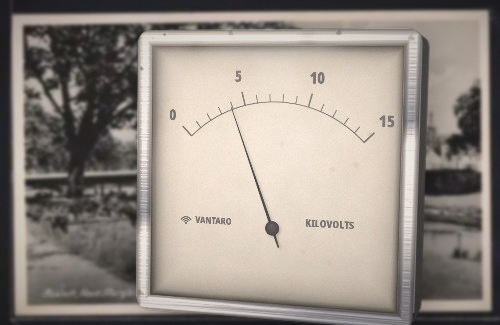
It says 4 kV
